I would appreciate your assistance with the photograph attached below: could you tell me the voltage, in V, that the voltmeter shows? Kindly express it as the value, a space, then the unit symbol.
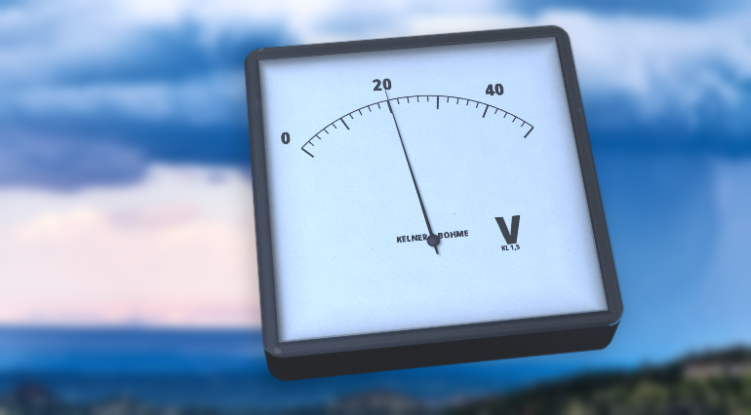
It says 20 V
